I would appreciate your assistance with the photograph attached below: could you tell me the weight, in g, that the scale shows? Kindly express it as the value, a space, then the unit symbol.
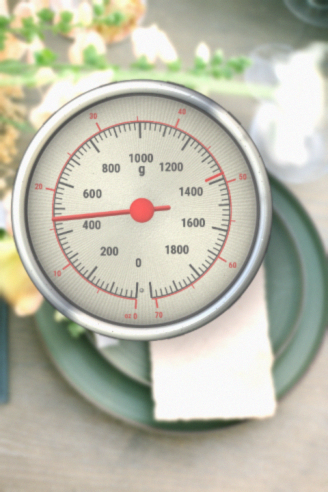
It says 460 g
